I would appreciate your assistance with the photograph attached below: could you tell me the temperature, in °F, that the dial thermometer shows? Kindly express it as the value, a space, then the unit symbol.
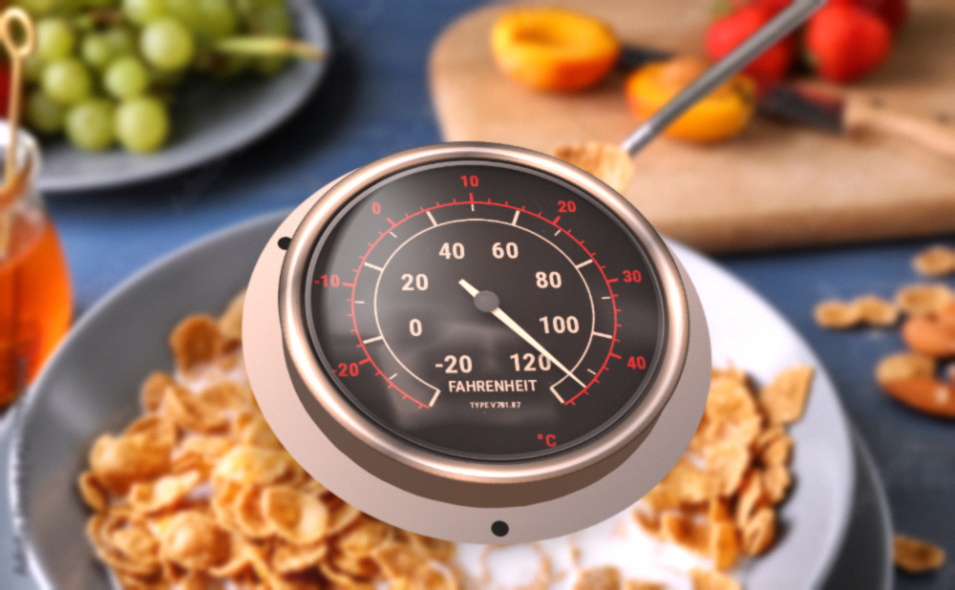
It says 115 °F
